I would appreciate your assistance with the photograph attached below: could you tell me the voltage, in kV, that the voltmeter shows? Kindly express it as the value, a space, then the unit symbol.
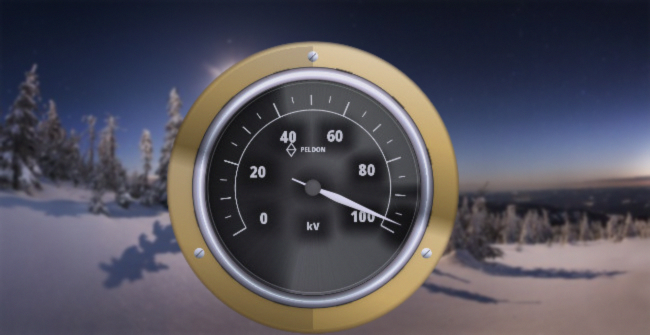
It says 97.5 kV
